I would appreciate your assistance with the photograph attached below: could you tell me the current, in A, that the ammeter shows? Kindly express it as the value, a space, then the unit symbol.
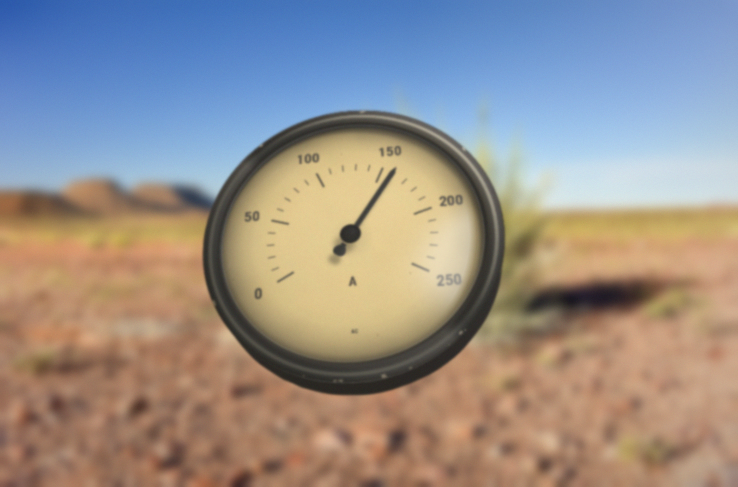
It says 160 A
